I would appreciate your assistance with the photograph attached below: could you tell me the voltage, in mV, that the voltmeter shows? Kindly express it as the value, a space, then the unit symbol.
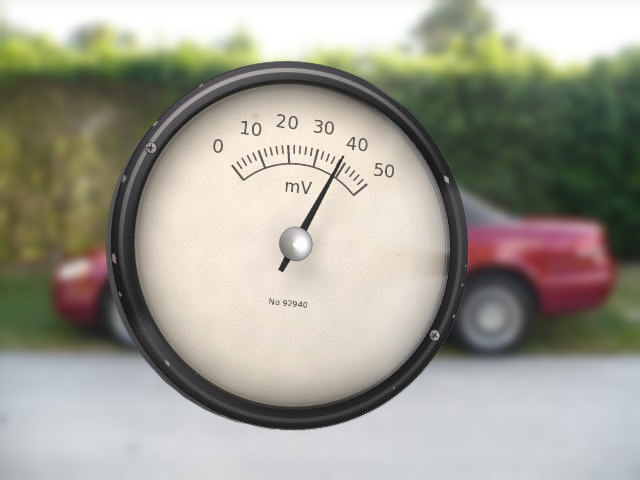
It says 38 mV
